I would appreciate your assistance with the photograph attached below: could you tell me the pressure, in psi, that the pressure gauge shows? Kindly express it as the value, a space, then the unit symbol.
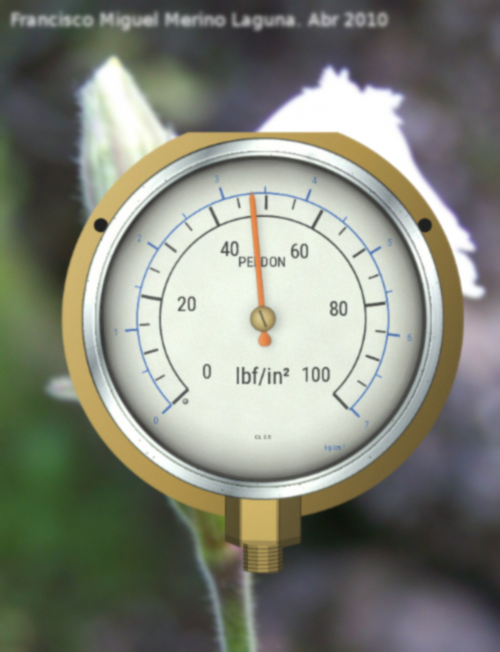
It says 47.5 psi
